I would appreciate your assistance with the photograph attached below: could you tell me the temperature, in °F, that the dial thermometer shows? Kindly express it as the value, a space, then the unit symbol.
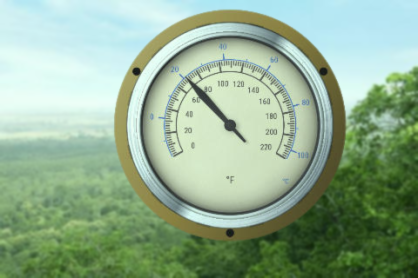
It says 70 °F
